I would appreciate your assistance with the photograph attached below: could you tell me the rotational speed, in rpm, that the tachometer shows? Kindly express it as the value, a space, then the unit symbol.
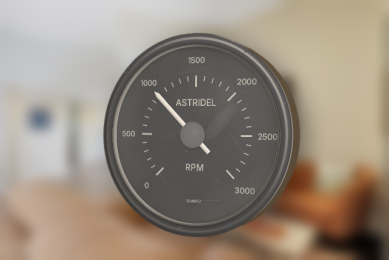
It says 1000 rpm
